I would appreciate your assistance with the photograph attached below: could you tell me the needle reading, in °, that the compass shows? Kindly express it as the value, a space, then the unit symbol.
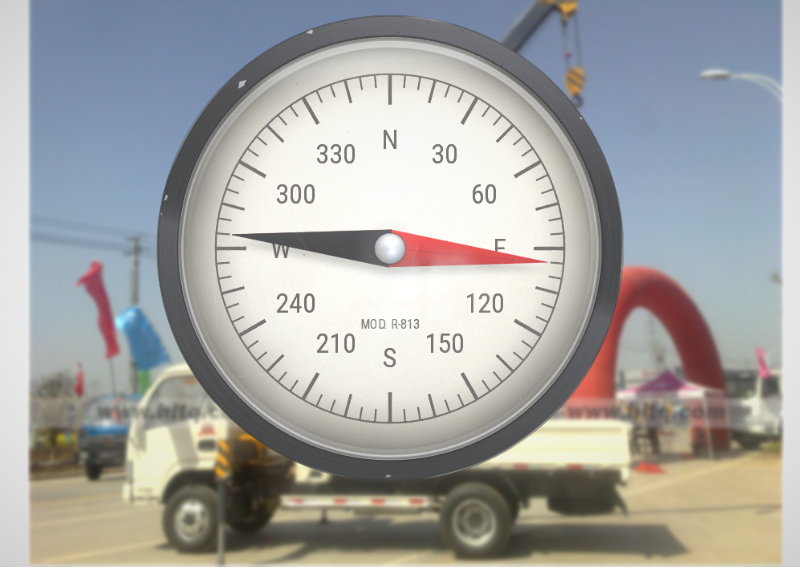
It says 95 °
